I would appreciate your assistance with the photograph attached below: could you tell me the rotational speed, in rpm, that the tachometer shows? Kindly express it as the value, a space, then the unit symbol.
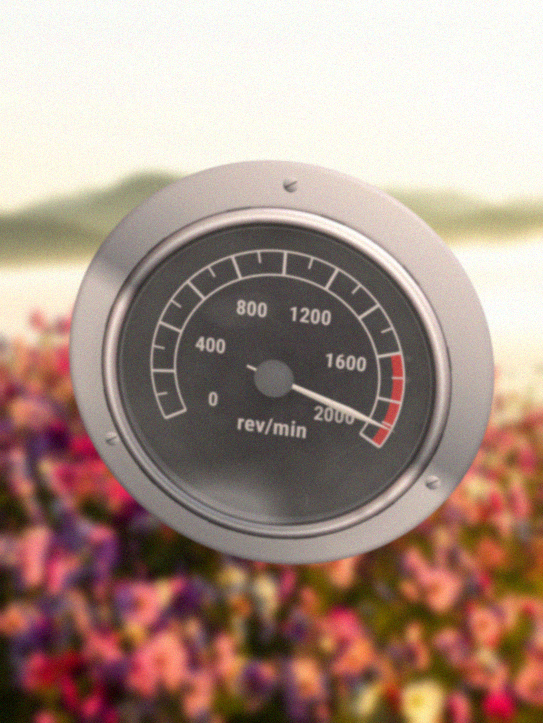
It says 1900 rpm
